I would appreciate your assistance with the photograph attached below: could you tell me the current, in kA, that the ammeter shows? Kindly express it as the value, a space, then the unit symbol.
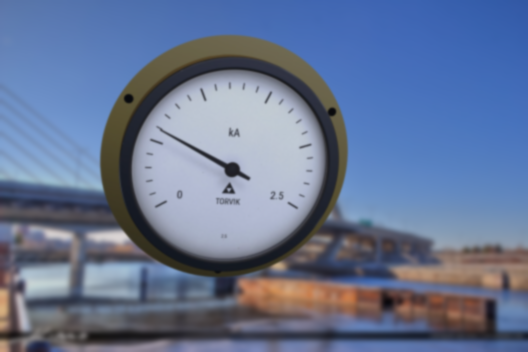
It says 0.6 kA
